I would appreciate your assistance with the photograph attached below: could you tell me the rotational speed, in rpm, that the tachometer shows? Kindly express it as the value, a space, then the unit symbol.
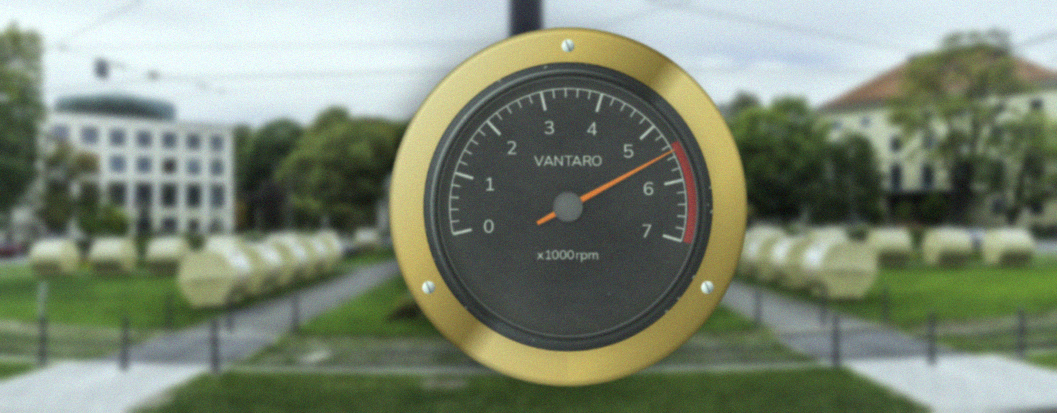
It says 5500 rpm
